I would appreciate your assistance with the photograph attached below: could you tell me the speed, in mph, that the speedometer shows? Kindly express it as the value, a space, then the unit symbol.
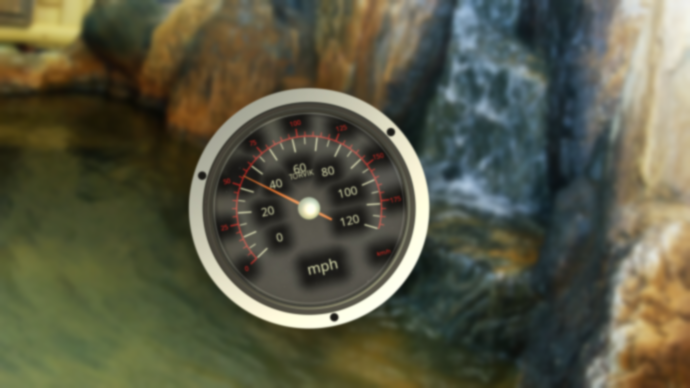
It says 35 mph
